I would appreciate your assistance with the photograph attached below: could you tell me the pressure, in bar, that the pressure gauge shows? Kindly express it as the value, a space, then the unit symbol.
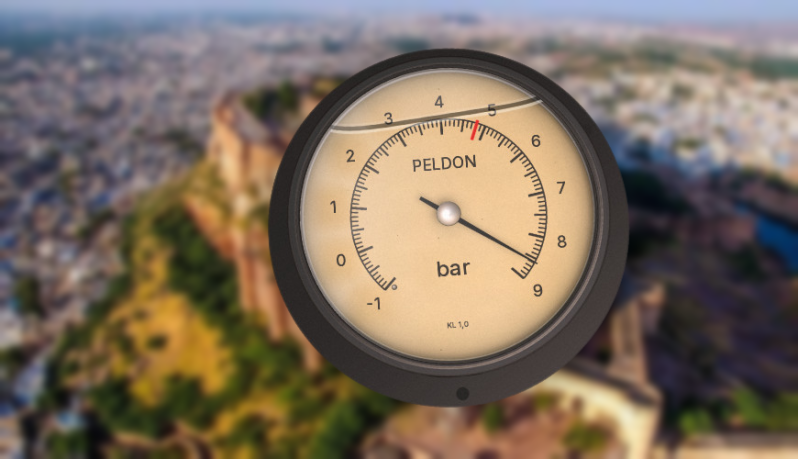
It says 8.6 bar
